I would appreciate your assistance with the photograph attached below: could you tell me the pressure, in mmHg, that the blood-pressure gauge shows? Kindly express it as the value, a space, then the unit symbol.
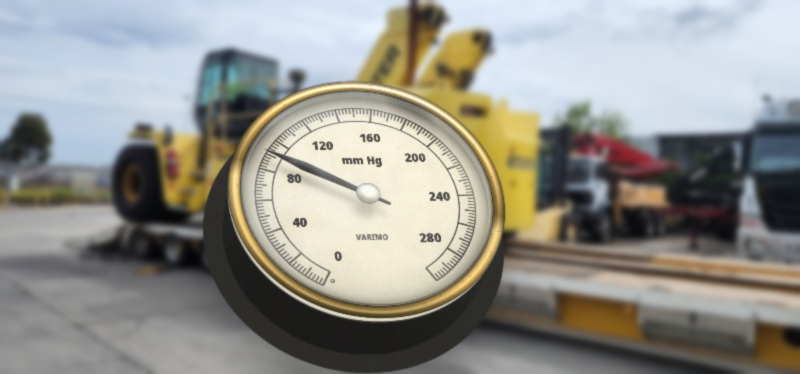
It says 90 mmHg
